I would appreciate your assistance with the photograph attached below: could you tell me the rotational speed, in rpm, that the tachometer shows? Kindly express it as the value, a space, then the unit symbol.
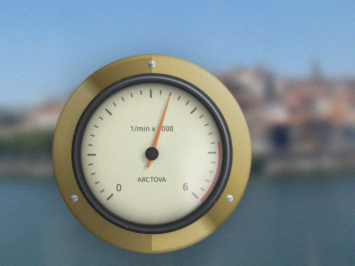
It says 3400 rpm
